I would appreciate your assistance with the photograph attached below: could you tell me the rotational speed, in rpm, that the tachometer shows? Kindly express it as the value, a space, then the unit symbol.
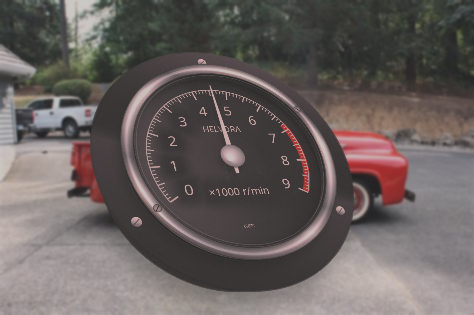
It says 4500 rpm
